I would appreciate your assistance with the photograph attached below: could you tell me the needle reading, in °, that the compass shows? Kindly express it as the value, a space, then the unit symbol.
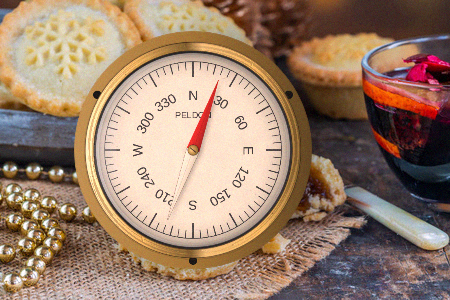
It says 20 °
